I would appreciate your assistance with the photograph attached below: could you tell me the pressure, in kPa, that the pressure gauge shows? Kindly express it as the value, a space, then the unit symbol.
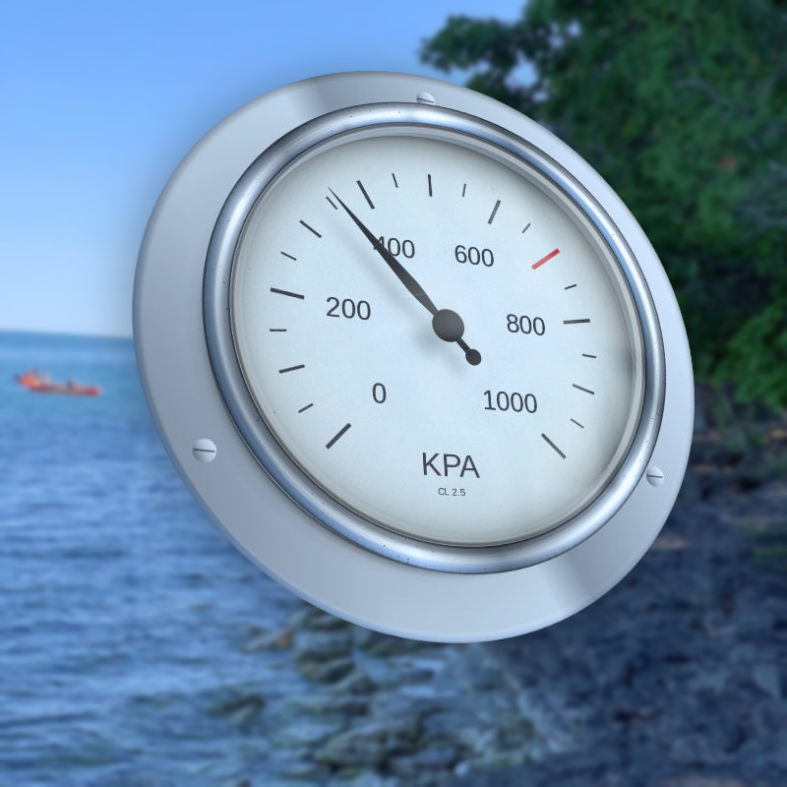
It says 350 kPa
